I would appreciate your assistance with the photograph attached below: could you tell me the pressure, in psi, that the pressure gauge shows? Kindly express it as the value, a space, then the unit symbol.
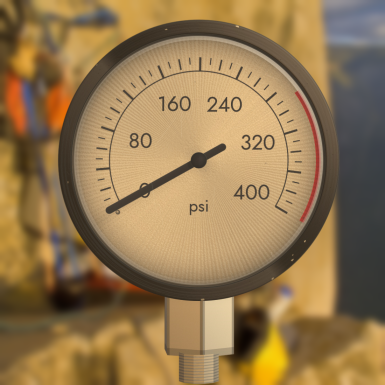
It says 0 psi
